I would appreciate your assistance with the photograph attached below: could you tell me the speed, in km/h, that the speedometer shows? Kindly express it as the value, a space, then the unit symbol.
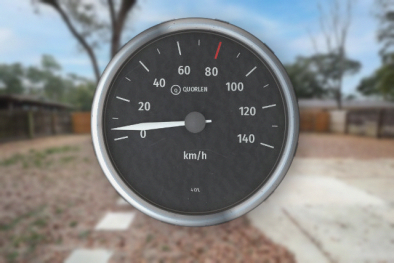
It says 5 km/h
